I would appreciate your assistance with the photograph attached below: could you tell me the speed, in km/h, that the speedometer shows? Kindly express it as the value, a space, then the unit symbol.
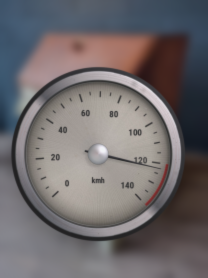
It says 122.5 km/h
